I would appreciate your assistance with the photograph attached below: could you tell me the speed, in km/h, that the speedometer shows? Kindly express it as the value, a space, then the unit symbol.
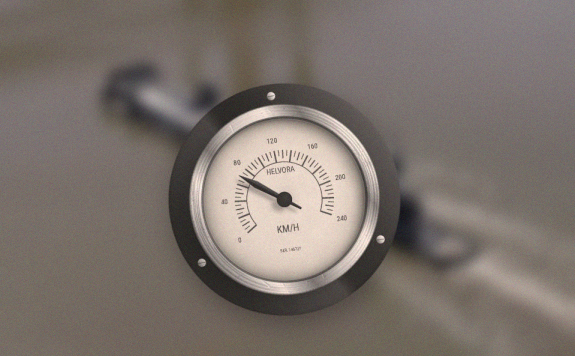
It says 70 km/h
